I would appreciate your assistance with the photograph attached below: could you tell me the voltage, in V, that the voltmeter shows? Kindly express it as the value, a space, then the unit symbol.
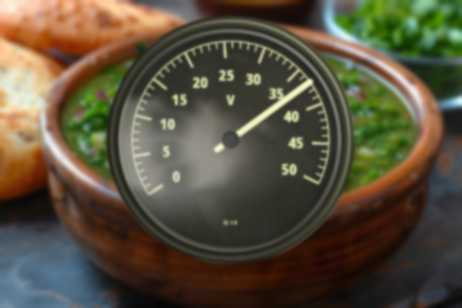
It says 37 V
